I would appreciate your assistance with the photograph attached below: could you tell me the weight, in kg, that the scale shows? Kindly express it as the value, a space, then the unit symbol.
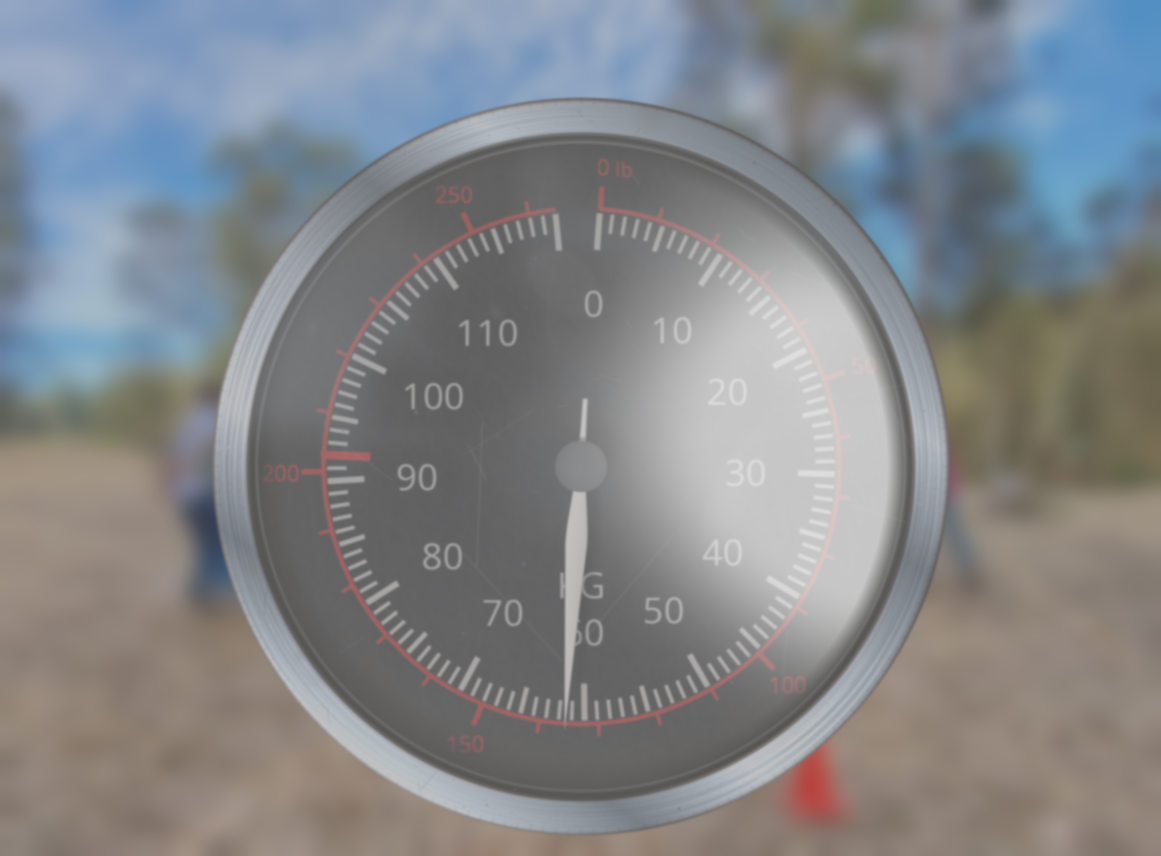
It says 61.5 kg
